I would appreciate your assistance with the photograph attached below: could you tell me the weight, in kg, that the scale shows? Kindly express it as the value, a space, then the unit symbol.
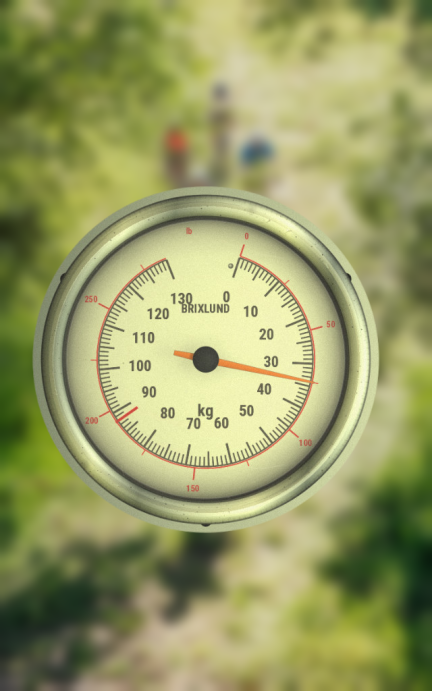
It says 34 kg
